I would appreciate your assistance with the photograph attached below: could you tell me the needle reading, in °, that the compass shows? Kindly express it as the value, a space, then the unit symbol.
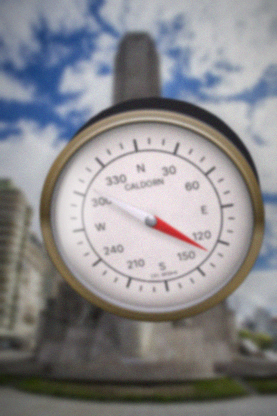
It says 130 °
